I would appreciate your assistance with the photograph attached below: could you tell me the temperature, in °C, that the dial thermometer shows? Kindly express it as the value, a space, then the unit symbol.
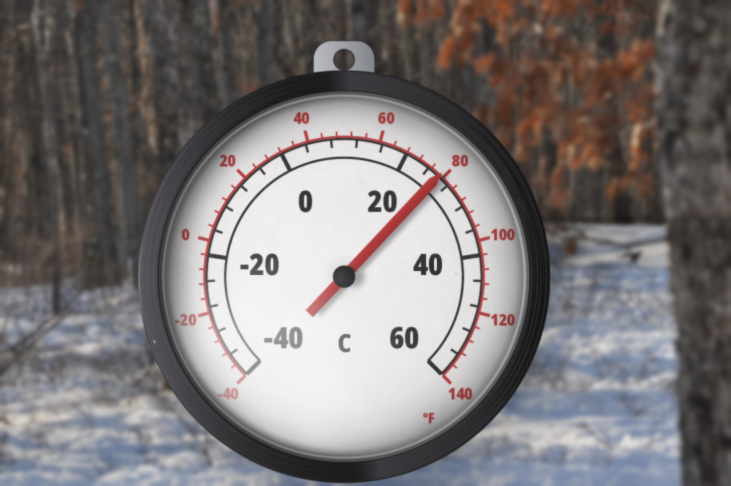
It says 26 °C
